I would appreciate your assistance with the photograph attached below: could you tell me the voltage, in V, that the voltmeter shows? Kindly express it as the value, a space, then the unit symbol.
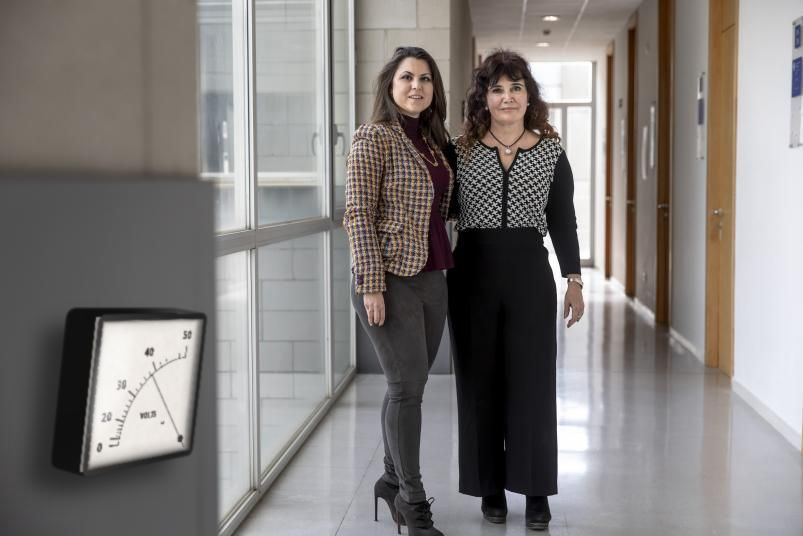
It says 38 V
